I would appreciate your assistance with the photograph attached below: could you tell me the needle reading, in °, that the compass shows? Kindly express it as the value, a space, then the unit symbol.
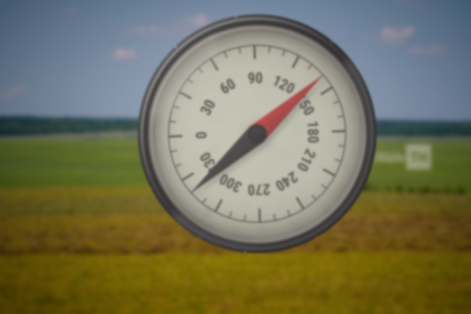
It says 140 °
